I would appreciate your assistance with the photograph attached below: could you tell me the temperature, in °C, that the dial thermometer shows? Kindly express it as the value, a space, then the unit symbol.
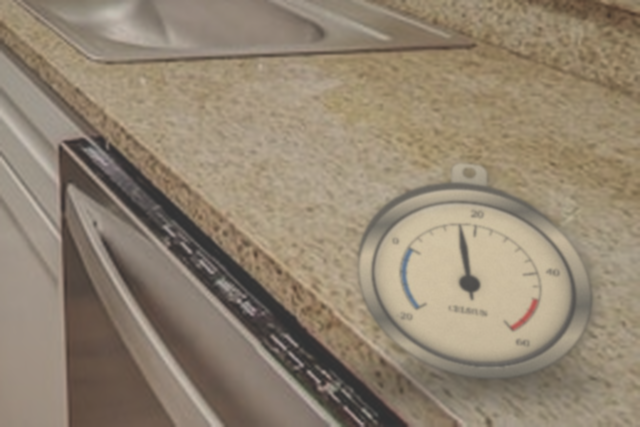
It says 16 °C
